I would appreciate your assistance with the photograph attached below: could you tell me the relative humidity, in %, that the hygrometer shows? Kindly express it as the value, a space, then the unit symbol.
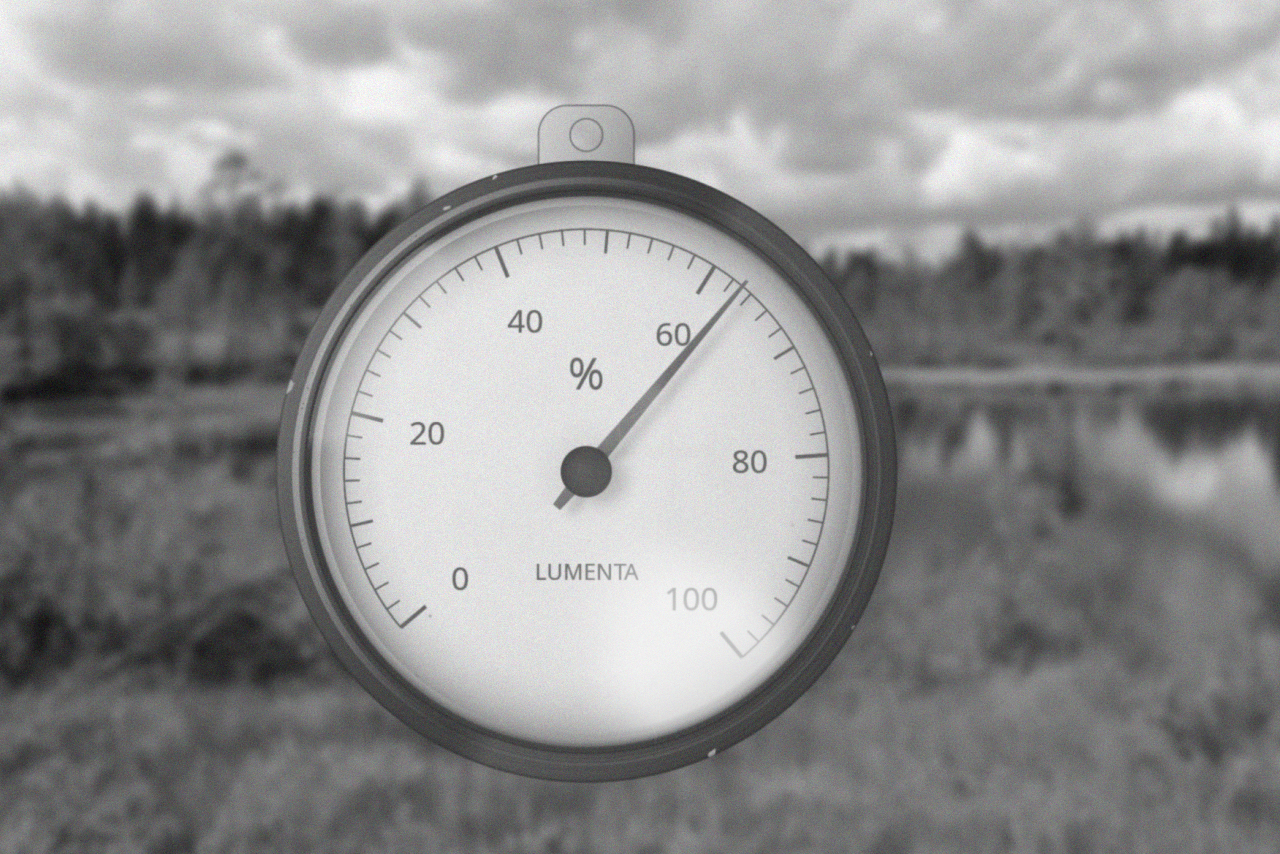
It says 63 %
